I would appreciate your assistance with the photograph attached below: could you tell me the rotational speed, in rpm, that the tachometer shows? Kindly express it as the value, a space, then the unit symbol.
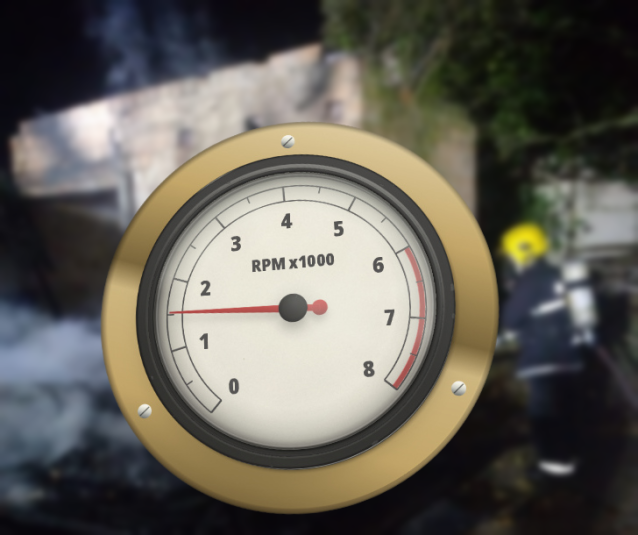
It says 1500 rpm
